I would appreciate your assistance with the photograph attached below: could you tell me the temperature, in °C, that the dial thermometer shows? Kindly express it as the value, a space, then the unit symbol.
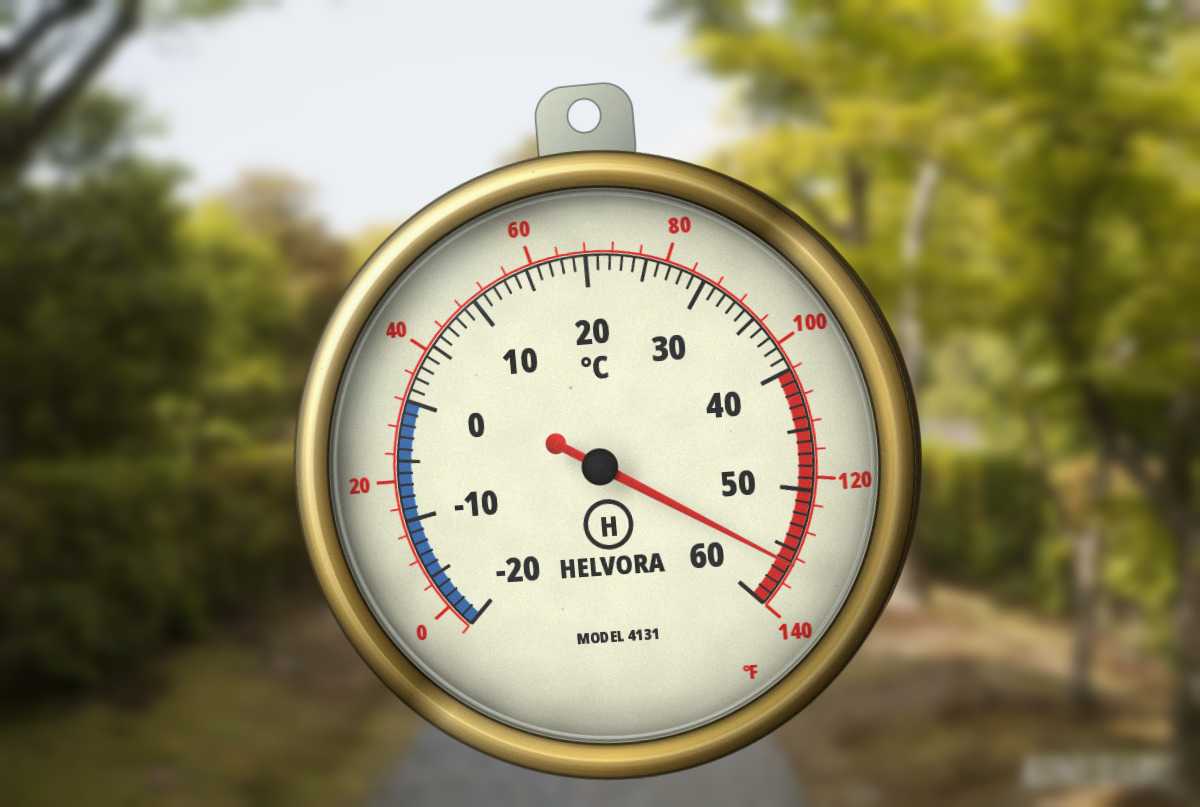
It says 56 °C
